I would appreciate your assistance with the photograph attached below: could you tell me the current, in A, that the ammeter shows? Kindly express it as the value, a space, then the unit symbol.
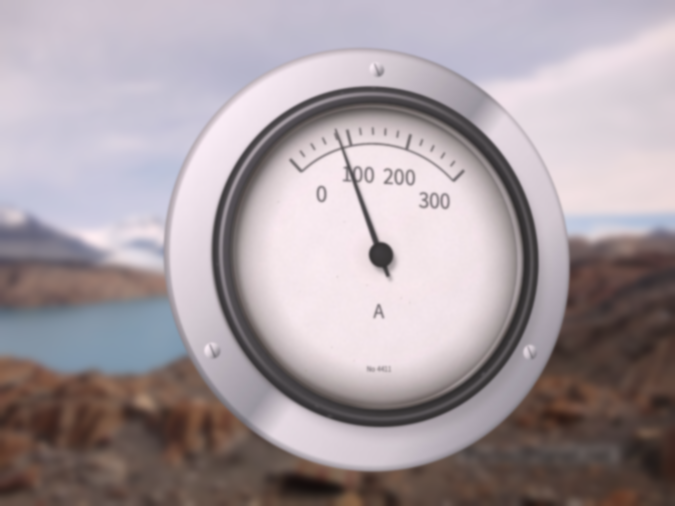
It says 80 A
